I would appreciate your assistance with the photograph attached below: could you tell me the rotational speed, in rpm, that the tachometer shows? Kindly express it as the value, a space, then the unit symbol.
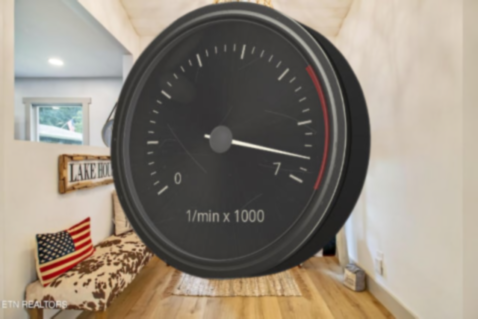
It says 6600 rpm
